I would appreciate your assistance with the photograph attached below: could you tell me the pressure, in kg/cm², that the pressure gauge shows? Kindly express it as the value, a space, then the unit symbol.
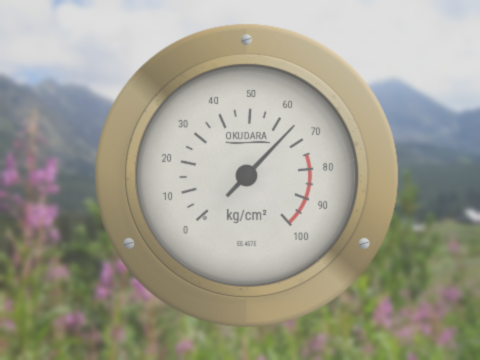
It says 65 kg/cm²
